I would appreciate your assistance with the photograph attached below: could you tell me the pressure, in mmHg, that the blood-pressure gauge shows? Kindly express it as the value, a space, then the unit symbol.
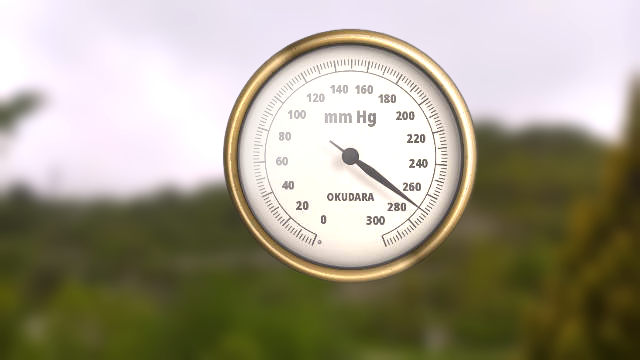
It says 270 mmHg
